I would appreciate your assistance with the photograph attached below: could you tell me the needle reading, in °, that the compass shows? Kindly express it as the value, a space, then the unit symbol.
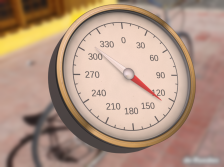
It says 130 °
